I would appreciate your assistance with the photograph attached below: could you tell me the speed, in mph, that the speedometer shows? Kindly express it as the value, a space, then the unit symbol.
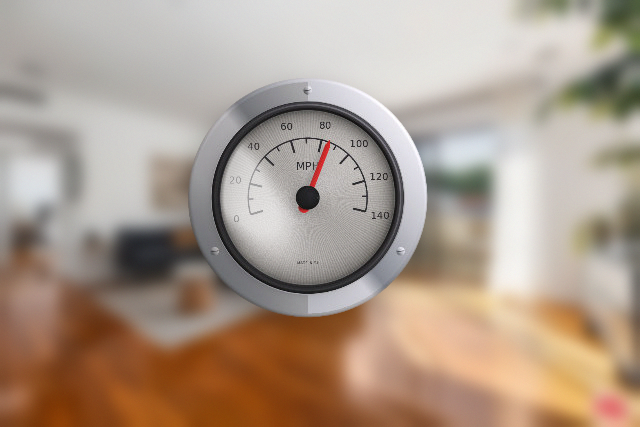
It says 85 mph
